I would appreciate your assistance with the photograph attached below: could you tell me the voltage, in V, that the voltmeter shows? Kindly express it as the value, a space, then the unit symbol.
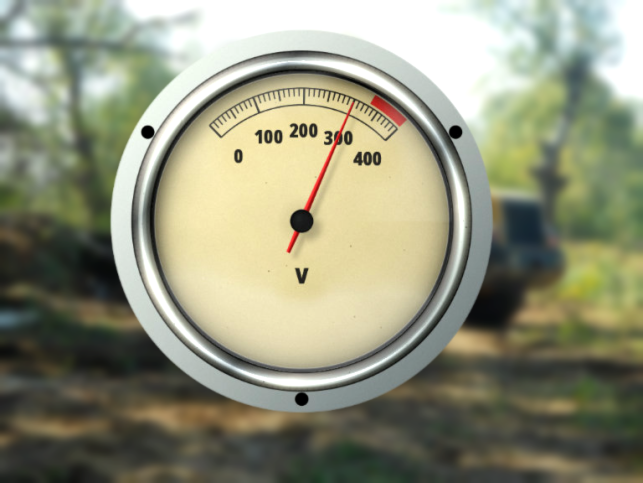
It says 300 V
